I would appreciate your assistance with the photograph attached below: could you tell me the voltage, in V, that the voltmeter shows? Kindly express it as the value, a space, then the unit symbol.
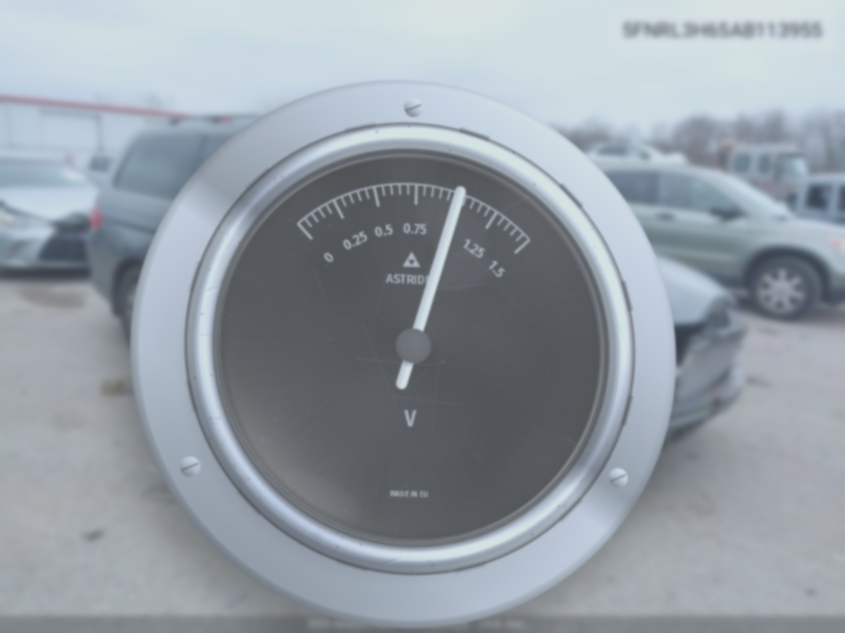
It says 1 V
